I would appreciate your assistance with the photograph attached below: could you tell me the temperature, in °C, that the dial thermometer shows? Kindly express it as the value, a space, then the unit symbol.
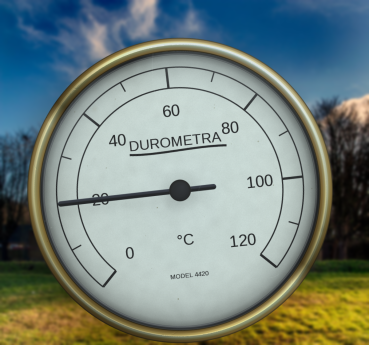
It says 20 °C
